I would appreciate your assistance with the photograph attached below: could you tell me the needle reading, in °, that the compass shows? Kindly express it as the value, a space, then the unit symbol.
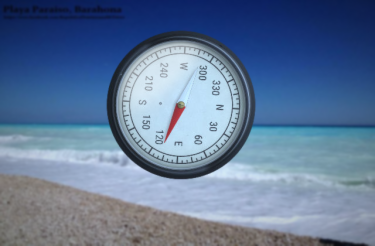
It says 110 °
